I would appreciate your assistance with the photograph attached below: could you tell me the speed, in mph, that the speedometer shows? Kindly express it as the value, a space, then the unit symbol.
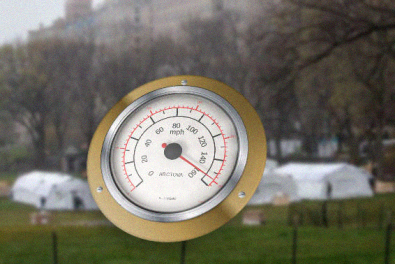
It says 155 mph
